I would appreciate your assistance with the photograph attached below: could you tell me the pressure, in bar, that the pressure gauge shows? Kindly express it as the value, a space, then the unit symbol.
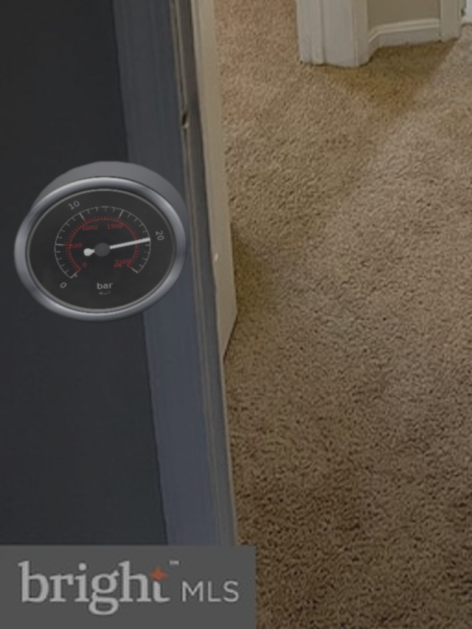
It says 20 bar
